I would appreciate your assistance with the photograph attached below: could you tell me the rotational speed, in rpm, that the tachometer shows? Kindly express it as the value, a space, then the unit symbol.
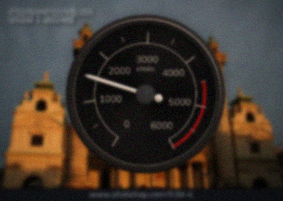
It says 1500 rpm
